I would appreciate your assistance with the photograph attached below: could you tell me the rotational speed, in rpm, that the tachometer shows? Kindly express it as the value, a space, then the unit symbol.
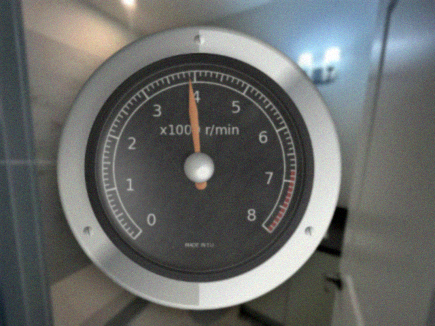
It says 3900 rpm
